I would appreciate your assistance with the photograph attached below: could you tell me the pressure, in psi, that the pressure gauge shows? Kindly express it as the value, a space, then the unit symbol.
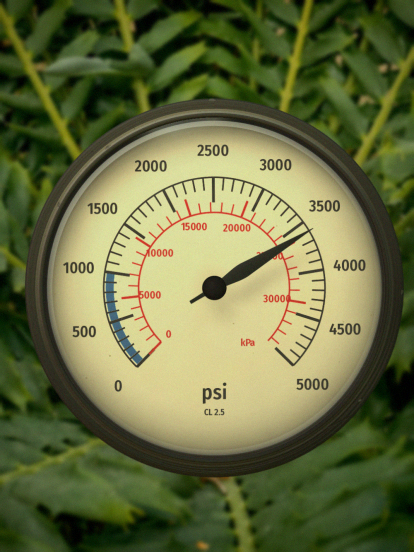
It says 3600 psi
